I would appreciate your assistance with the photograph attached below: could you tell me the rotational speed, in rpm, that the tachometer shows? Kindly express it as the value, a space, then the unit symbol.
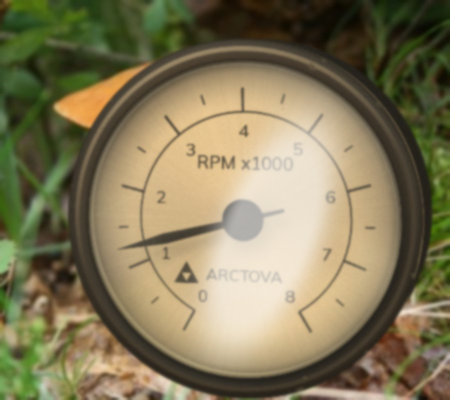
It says 1250 rpm
